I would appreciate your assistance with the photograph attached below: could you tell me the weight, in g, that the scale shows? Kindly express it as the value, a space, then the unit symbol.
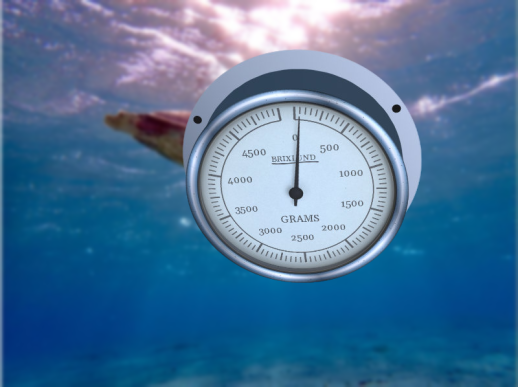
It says 50 g
